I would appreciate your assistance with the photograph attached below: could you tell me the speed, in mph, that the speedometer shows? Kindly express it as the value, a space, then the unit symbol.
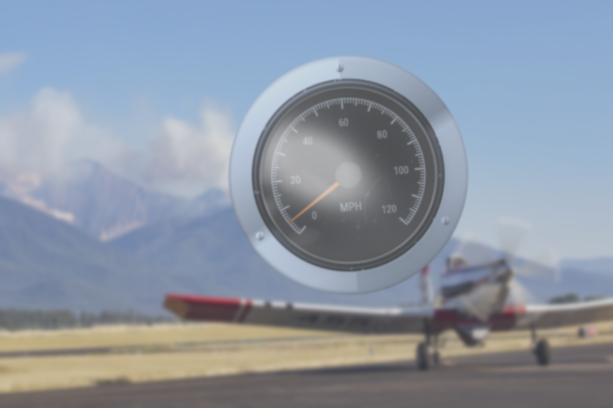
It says 5 mph
